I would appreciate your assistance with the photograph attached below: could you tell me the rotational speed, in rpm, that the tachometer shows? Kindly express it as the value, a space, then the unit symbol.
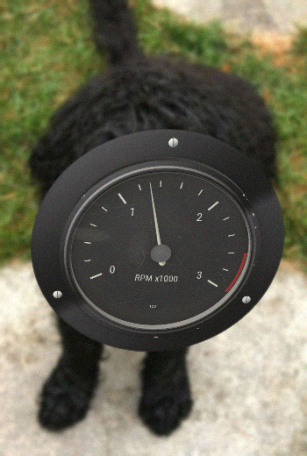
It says 1300 rpm
